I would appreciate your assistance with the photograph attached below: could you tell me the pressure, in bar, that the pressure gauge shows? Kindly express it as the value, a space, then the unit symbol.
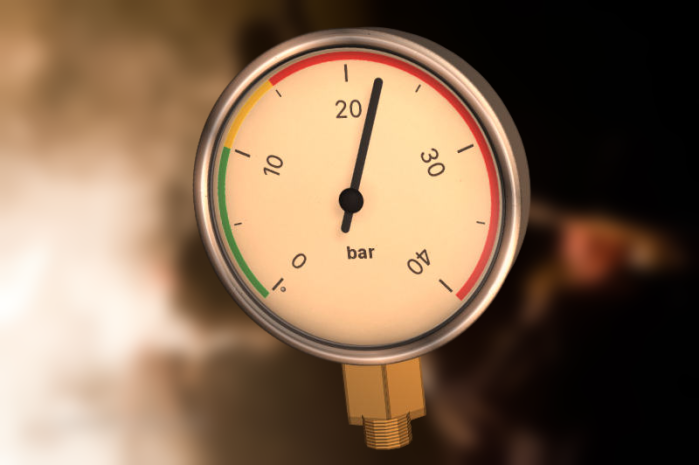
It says 22.5 bar
